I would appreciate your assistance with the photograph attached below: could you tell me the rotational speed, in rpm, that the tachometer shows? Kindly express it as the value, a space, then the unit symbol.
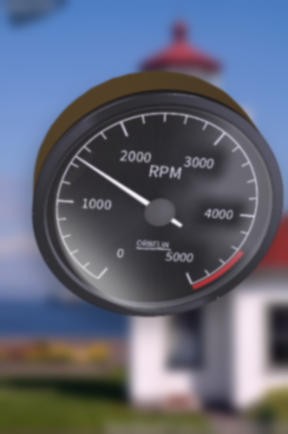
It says 1500 rpm
